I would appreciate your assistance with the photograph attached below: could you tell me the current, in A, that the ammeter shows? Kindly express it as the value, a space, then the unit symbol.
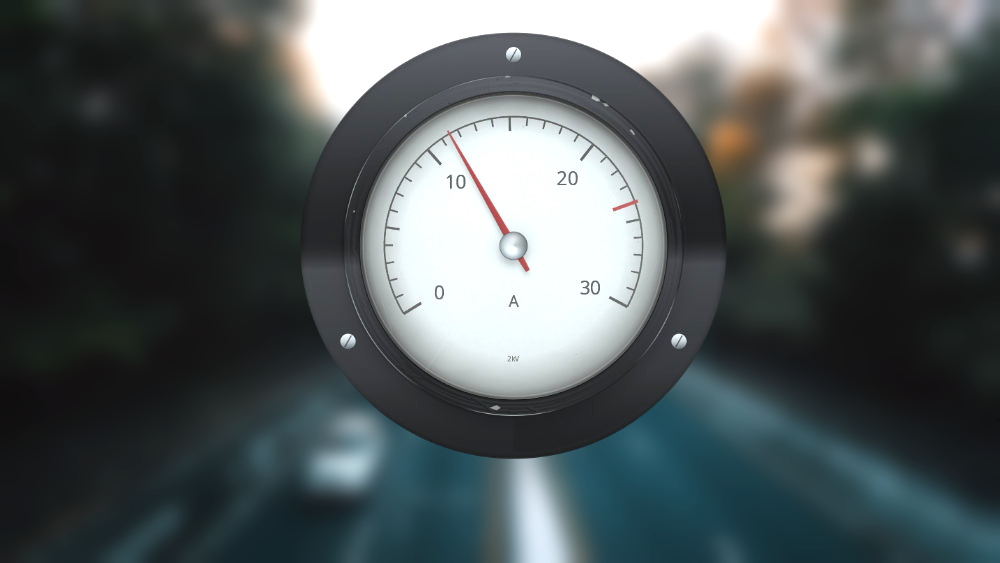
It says 11.5 A
